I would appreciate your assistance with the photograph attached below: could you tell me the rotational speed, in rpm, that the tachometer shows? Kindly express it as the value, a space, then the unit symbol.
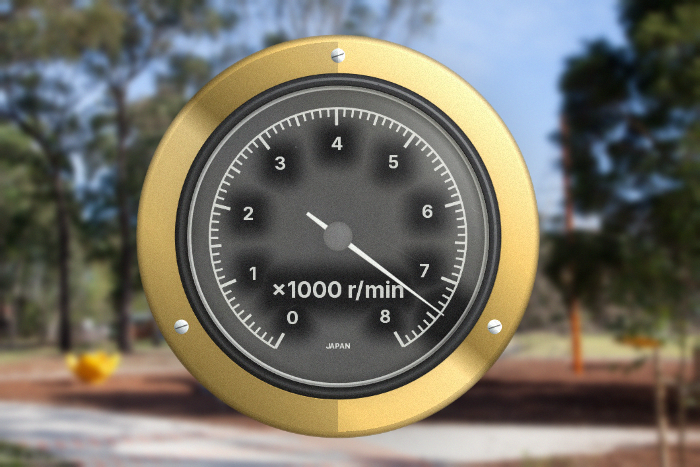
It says 7400 rpm
